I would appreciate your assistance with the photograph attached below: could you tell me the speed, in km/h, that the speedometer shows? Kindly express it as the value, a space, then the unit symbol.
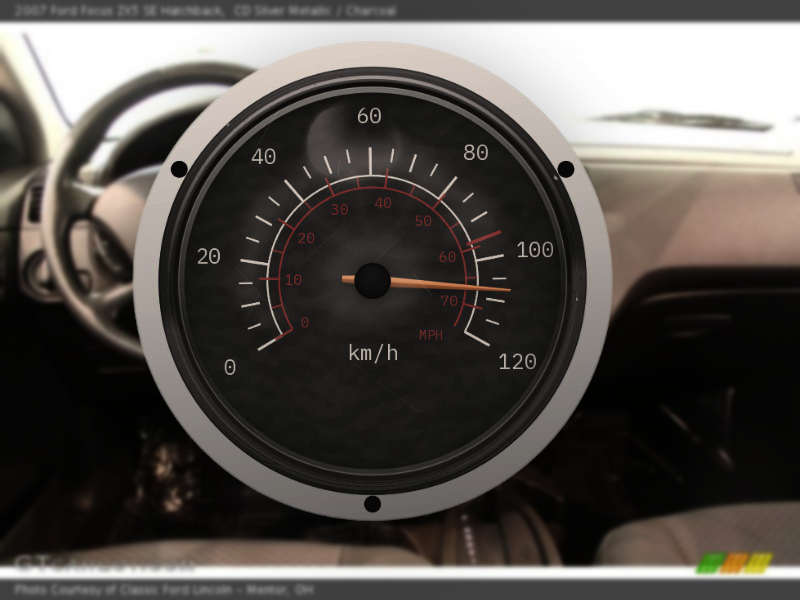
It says 107.5 km/h
